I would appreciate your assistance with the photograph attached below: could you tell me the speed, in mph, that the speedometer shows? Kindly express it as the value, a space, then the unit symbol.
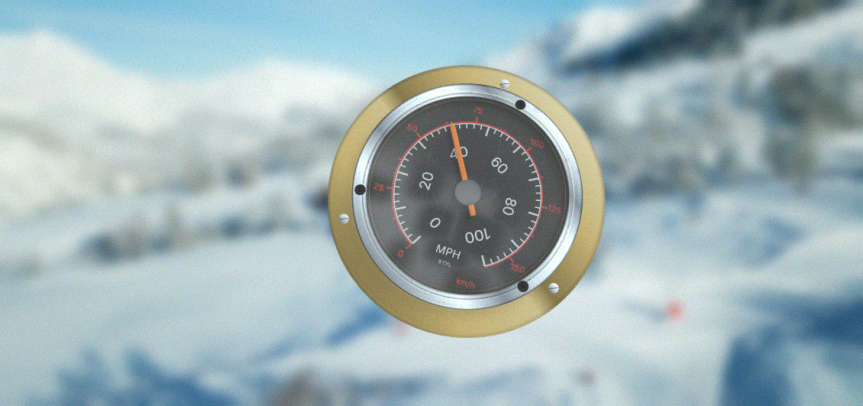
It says 40 mph
